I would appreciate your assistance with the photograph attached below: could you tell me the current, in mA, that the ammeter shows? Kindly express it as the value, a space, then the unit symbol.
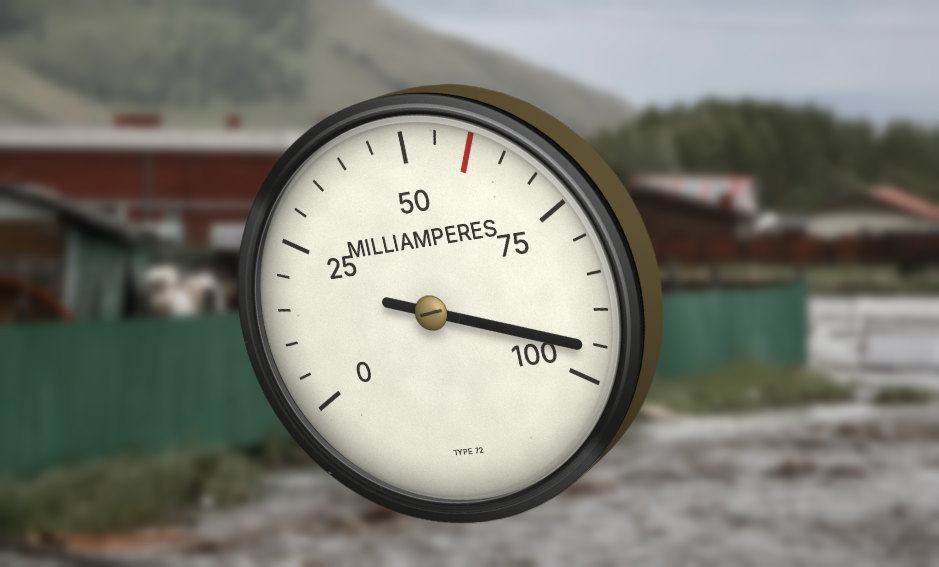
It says 95 mA
